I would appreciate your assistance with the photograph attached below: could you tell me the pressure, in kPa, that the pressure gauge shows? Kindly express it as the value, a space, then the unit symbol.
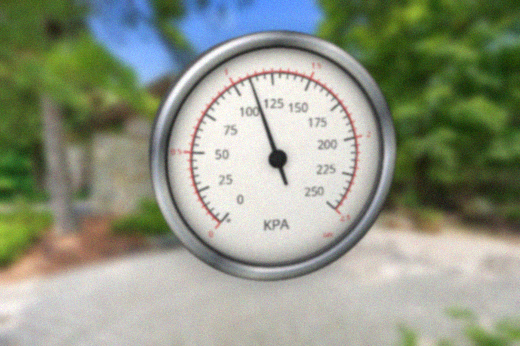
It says 110 kPa
